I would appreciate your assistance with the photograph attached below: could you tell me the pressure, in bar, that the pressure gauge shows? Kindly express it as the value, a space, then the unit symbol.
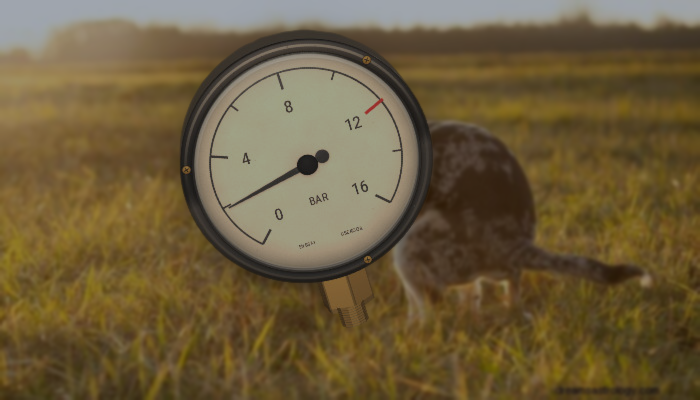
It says 2 bar
